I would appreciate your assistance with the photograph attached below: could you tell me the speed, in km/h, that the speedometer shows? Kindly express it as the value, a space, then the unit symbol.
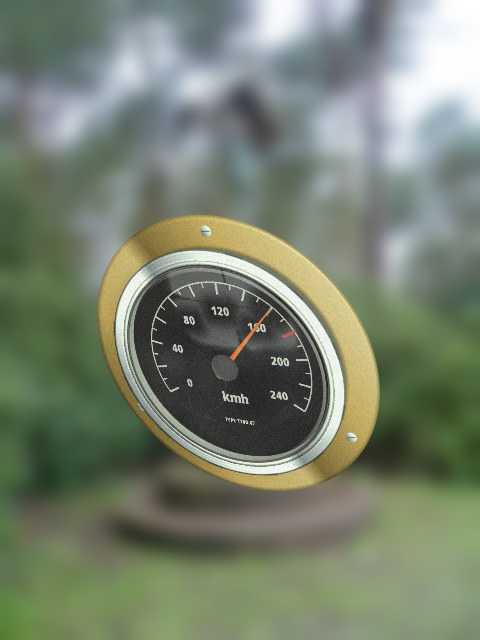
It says 160 km/h
